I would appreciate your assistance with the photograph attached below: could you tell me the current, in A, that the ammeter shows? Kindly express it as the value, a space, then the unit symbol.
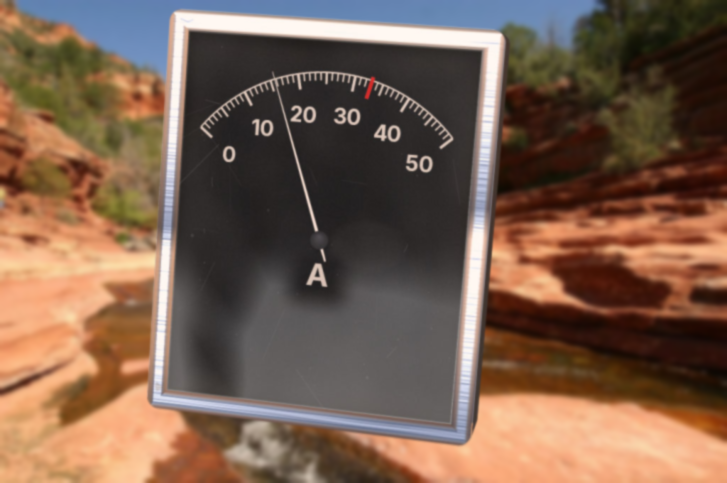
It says 16 A
